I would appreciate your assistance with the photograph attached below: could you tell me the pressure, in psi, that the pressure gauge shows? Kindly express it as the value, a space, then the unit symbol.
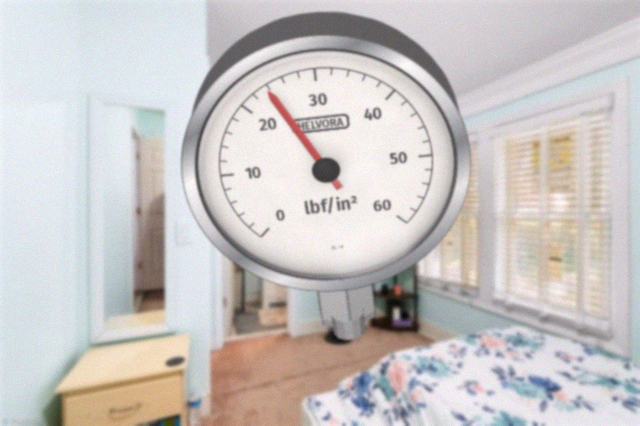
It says 24 psi
